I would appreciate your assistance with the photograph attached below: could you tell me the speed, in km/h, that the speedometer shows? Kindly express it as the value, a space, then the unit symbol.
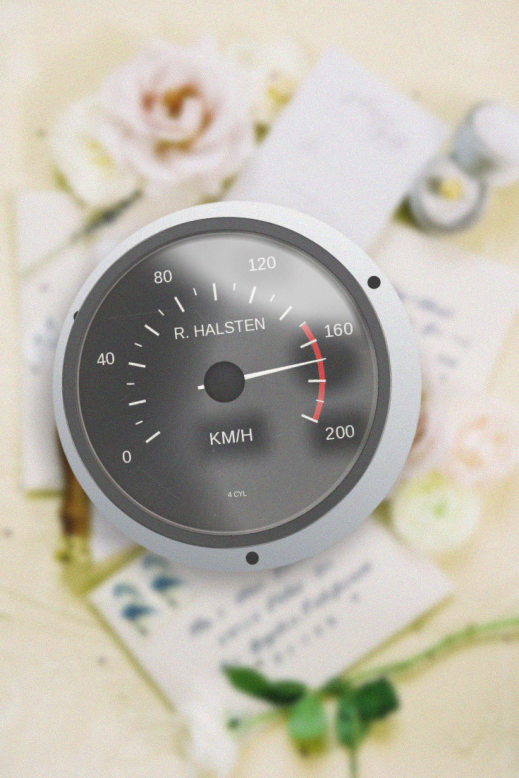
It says 170 km/h
